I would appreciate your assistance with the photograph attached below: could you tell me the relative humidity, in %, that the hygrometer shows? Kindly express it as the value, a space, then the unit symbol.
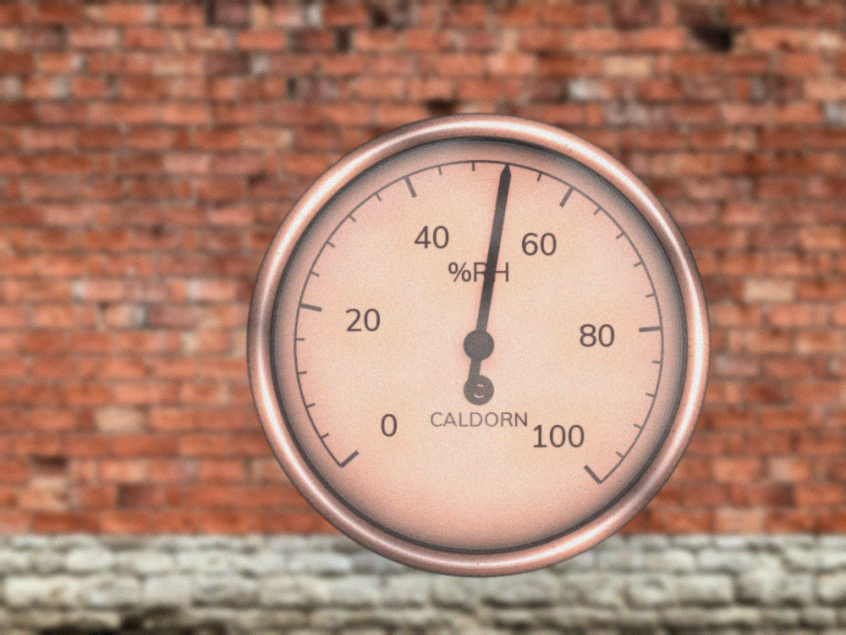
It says 52 %
